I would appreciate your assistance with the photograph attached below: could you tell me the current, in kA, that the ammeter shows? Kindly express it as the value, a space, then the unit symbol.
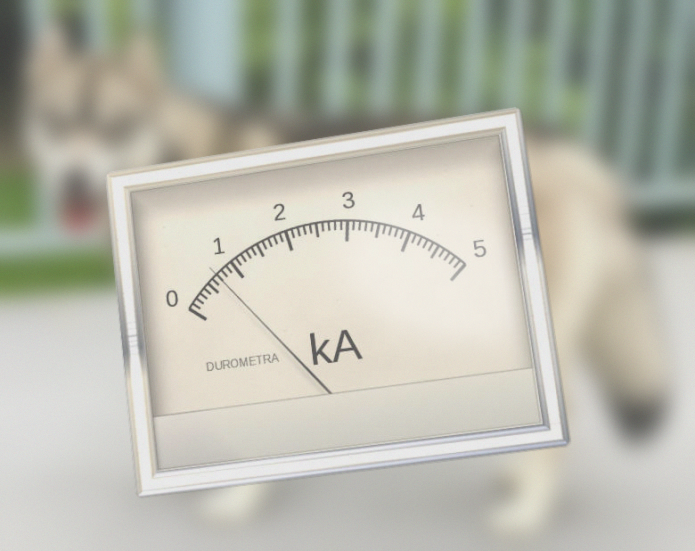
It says 0.7 kA
